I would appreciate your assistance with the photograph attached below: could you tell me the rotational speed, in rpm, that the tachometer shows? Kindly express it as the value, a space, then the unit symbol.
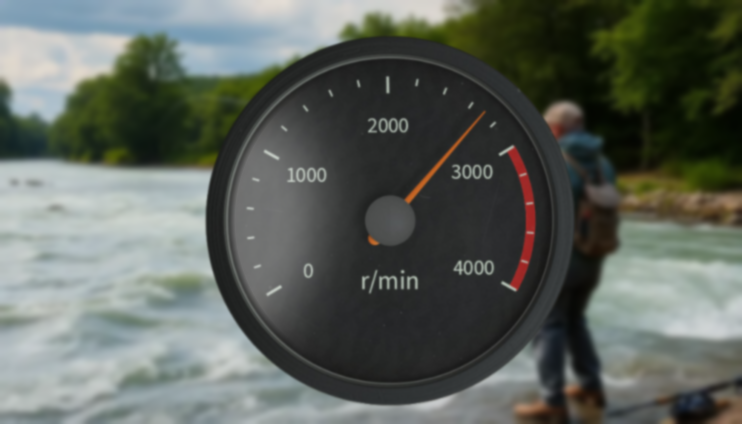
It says 2700 rpm
